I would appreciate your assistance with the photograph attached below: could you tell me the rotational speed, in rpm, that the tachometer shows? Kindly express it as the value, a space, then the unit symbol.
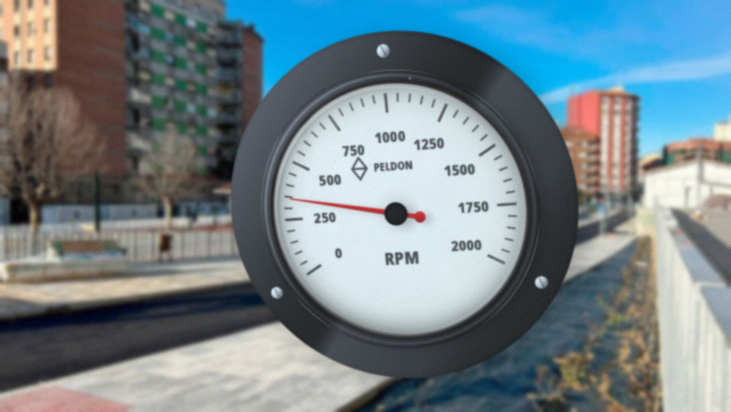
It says 350 rpm
